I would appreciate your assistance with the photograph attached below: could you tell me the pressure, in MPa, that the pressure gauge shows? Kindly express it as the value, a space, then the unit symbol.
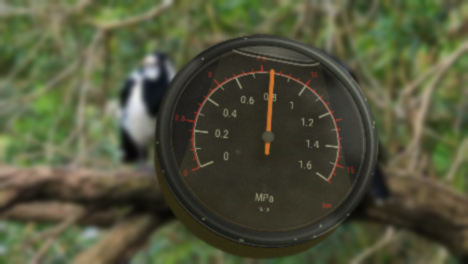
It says 0.8 MPa
